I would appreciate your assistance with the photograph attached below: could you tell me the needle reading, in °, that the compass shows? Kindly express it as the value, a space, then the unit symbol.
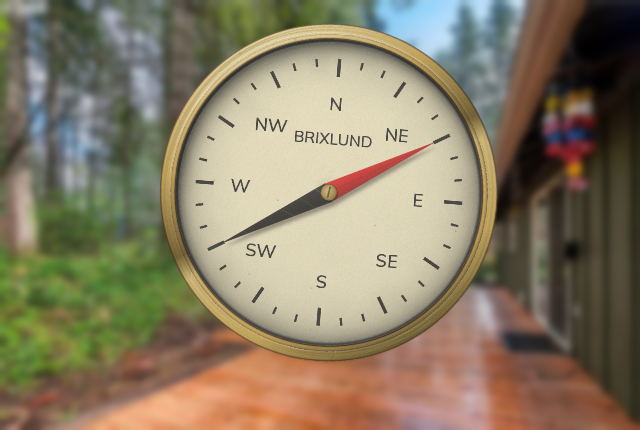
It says 60 °
